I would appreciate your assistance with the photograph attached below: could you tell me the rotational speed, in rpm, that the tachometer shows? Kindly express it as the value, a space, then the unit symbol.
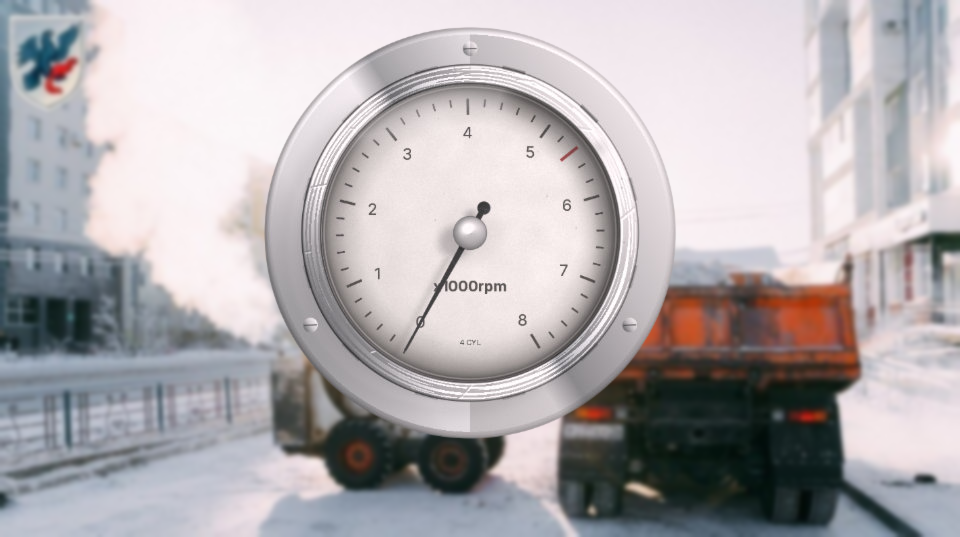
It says 0 rpm
